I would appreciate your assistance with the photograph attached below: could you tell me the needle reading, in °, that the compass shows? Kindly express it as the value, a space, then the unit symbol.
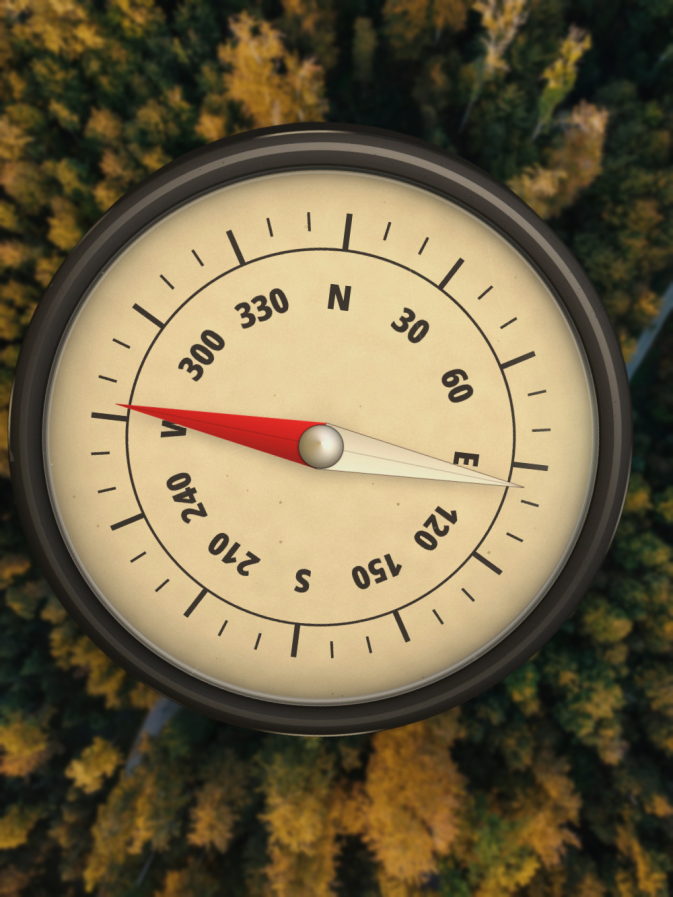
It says 275 °
